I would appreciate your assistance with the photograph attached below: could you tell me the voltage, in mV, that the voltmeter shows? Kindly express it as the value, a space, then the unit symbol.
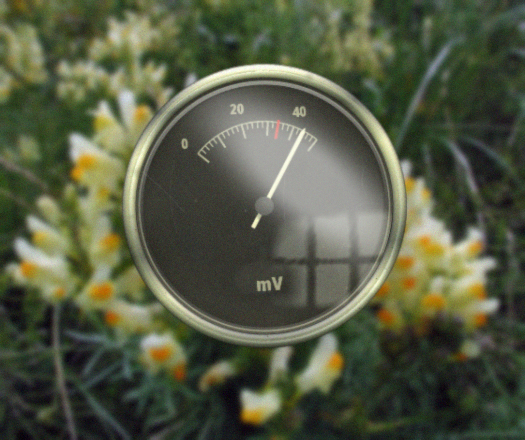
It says 44 mV
